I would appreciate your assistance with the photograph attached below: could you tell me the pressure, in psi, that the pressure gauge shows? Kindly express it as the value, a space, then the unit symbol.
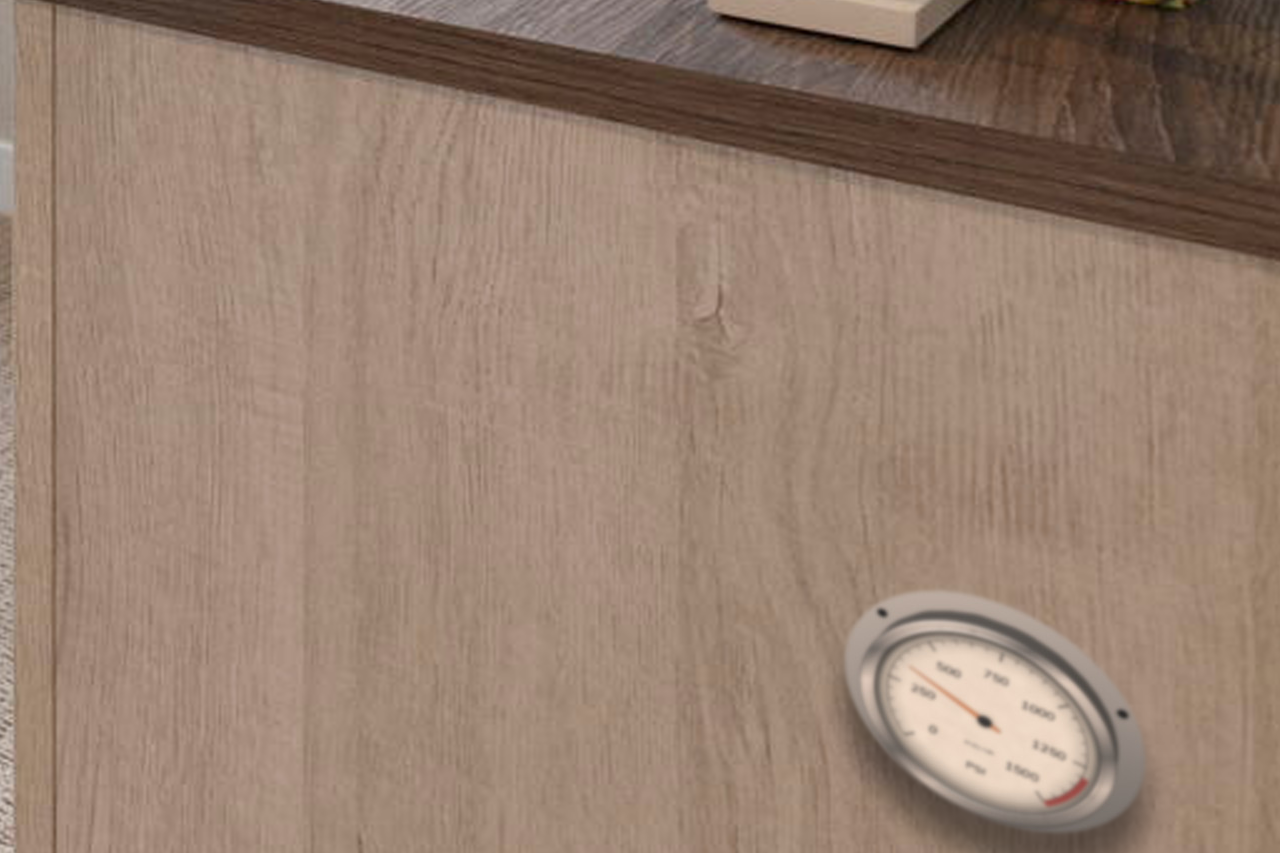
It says 350 psi
